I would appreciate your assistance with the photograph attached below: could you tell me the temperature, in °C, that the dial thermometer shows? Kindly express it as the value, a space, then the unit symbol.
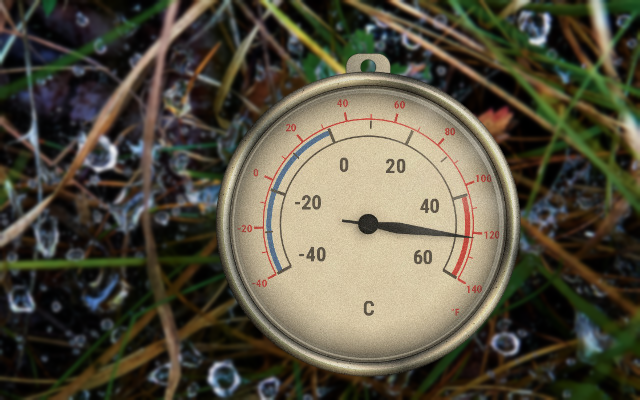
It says 50 °C
